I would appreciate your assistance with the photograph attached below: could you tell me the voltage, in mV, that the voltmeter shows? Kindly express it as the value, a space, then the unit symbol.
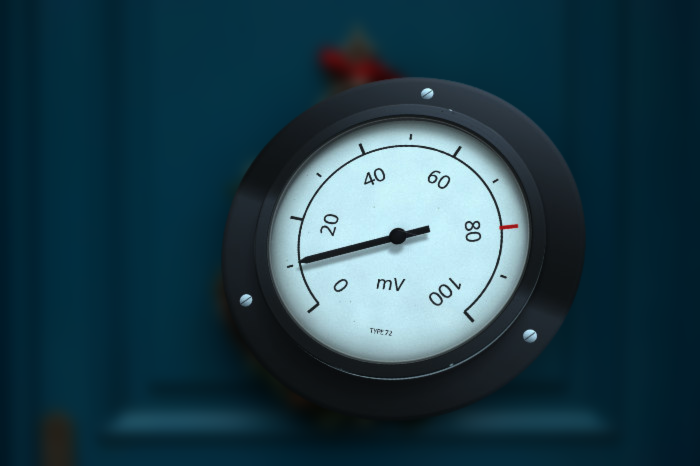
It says 10 mV
